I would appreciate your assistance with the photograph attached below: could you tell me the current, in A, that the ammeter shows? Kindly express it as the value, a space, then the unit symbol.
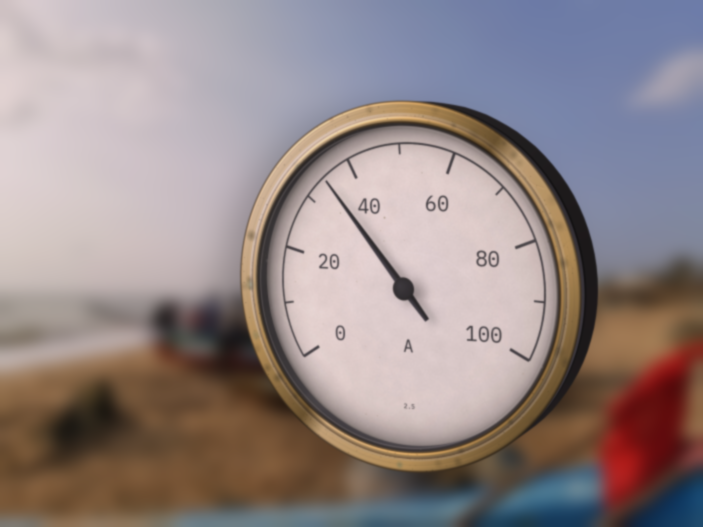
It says 35 A
